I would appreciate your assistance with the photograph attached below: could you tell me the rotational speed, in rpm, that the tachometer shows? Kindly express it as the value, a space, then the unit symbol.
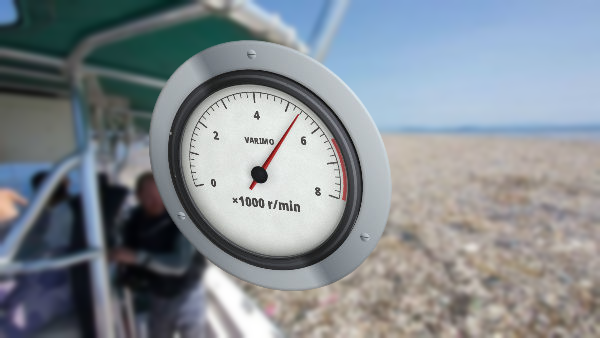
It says 5400 rpm
